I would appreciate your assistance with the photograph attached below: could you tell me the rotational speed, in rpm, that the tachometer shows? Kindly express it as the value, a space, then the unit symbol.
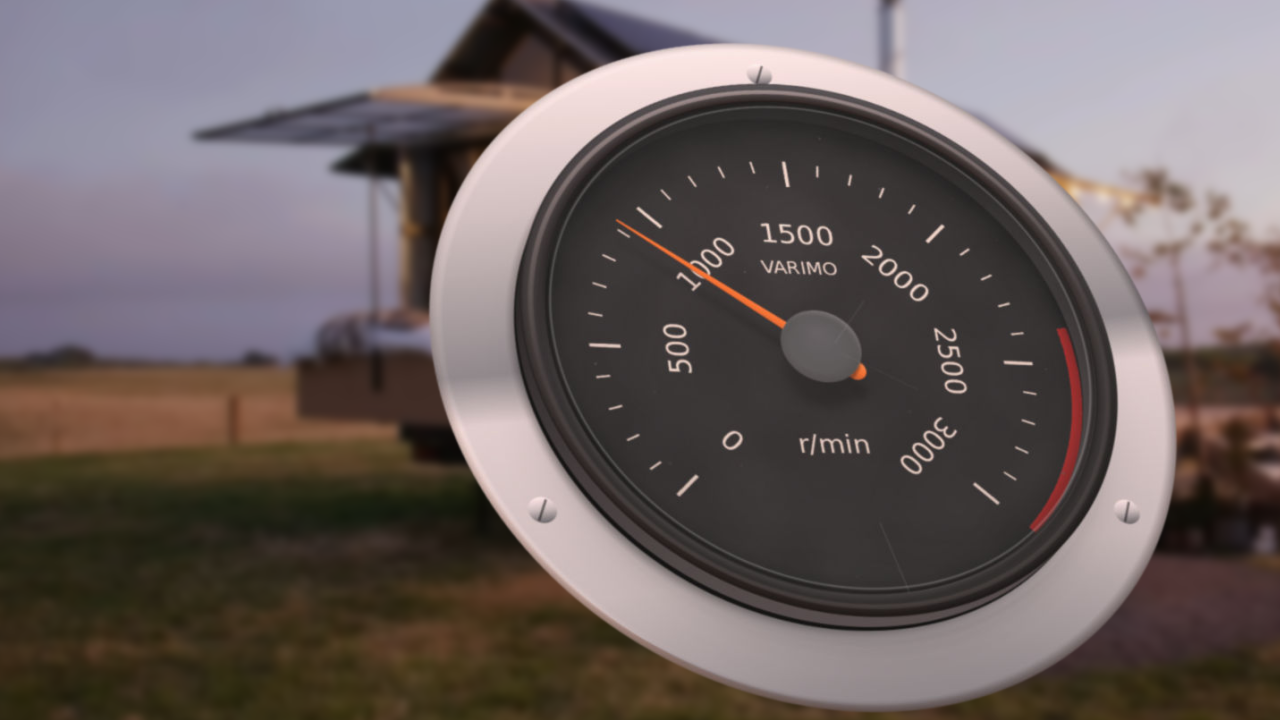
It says 900 rpm
